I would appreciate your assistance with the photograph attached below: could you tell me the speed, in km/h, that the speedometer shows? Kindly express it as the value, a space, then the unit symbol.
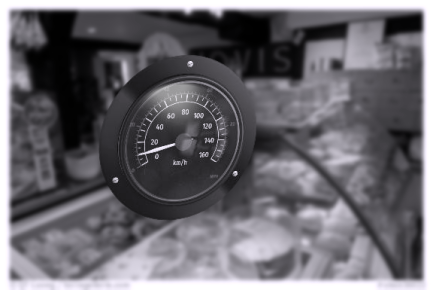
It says 10 km/h
